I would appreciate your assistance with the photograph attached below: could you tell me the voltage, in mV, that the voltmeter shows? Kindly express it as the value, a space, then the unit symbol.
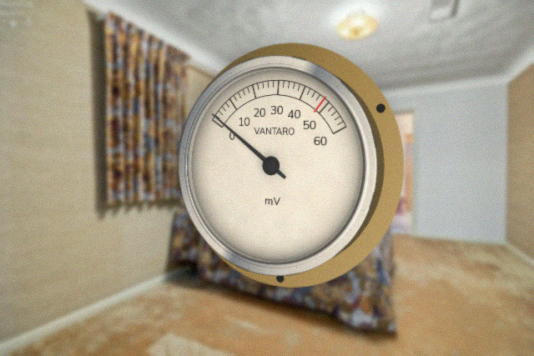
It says 2 mV
